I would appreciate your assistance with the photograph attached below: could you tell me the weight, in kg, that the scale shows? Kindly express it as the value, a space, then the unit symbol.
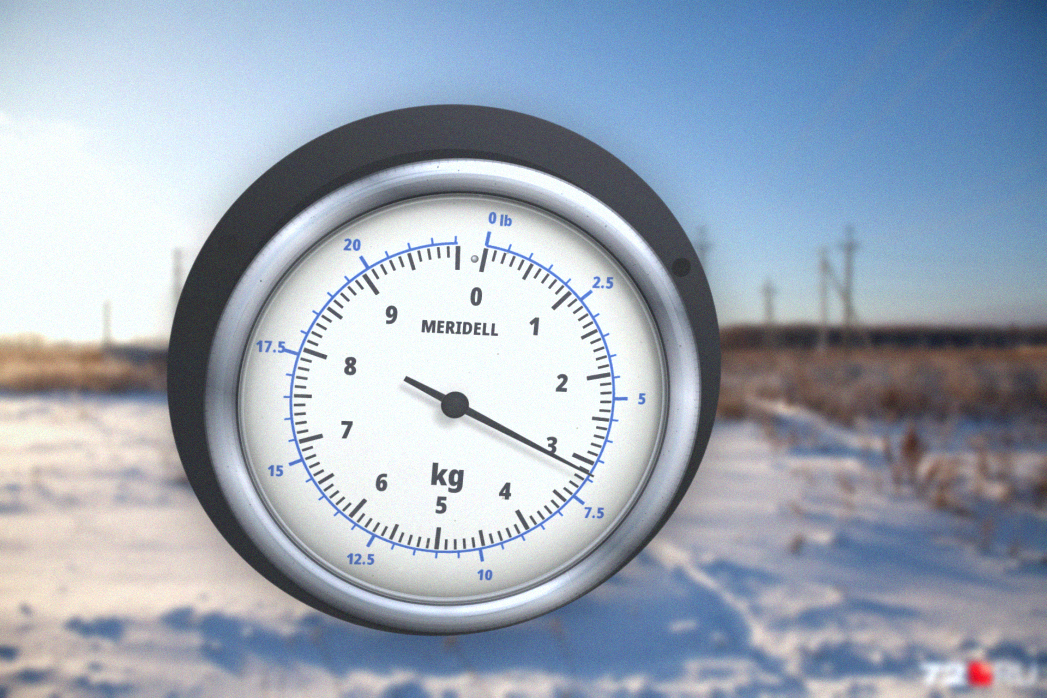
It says 3.1 kg
